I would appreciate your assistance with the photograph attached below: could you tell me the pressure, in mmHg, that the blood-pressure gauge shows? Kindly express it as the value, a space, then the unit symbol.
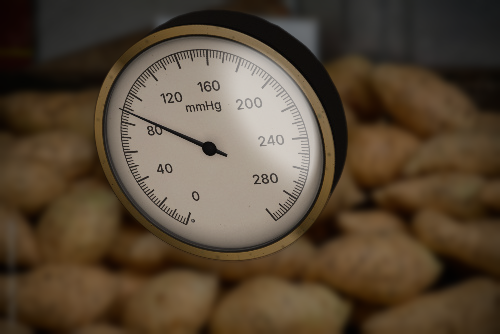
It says 90 mmHg
